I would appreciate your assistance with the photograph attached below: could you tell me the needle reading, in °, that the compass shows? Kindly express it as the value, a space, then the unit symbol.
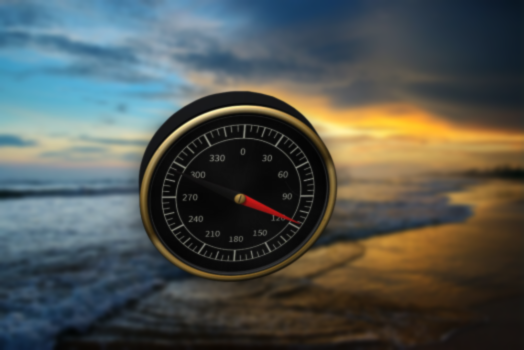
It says 115 °
